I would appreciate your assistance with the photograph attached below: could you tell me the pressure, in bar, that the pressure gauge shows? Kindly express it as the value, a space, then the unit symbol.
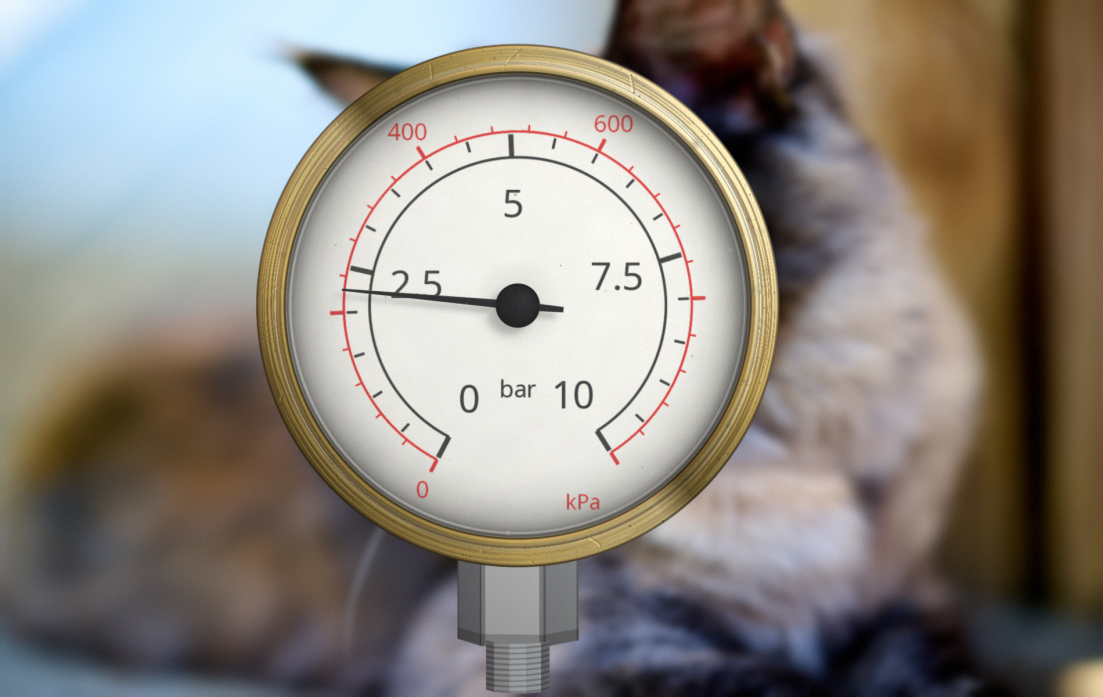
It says 2.25 bar
